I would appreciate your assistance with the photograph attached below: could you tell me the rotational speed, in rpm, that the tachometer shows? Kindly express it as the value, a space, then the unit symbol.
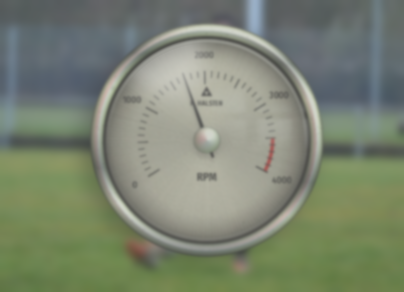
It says 1700 rpm
